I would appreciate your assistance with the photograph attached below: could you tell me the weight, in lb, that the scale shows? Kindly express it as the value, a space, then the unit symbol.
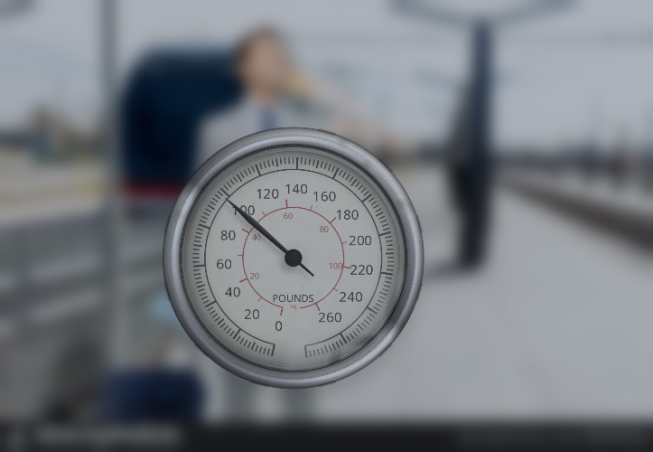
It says 98 lb
